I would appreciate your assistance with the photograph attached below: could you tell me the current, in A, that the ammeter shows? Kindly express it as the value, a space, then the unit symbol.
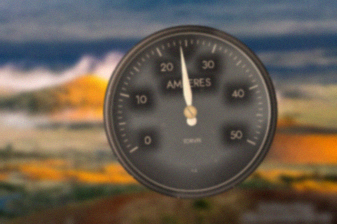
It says 24 A
